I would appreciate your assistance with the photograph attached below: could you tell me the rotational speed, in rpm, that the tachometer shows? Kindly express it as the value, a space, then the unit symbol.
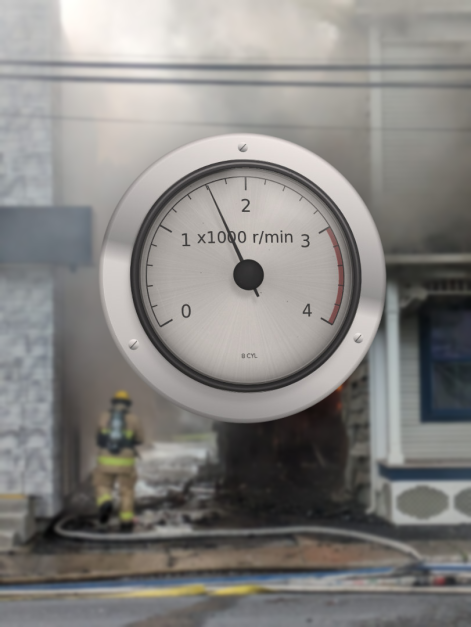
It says 1600 rpm
